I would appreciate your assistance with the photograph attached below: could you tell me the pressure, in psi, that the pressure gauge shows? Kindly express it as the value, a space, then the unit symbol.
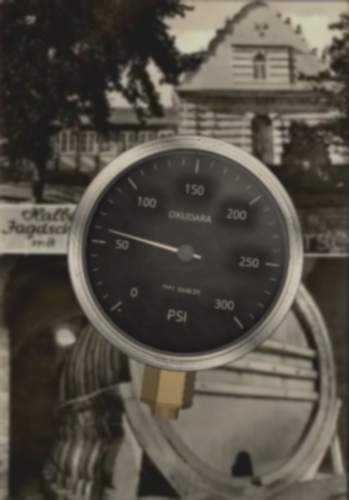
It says 60 psi
